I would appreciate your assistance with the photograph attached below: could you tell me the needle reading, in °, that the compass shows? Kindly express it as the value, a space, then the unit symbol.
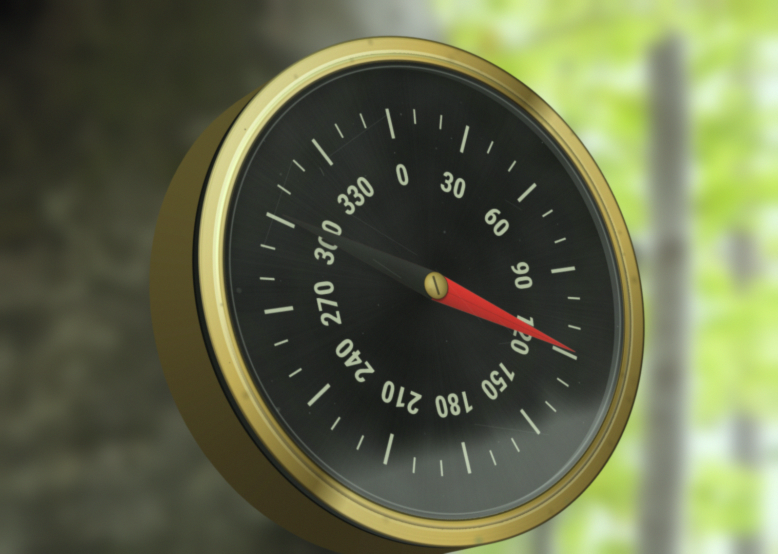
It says 120 °
